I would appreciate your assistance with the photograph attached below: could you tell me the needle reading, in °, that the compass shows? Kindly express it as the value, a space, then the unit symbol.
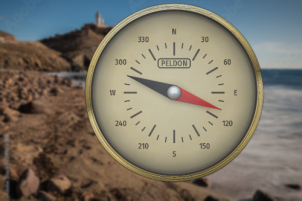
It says 110 °
